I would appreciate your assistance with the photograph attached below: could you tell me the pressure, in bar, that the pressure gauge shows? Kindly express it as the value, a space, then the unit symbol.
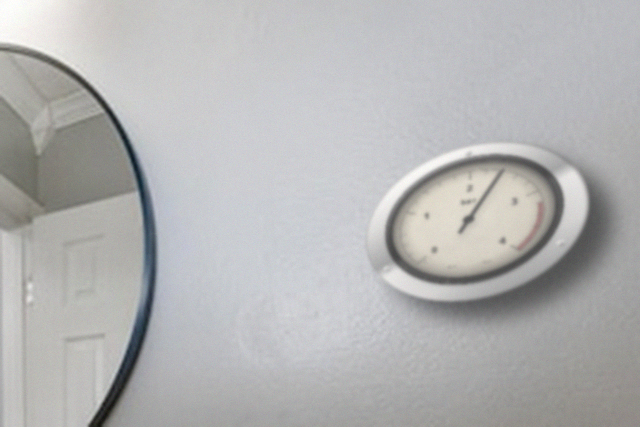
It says 2.4 bar
